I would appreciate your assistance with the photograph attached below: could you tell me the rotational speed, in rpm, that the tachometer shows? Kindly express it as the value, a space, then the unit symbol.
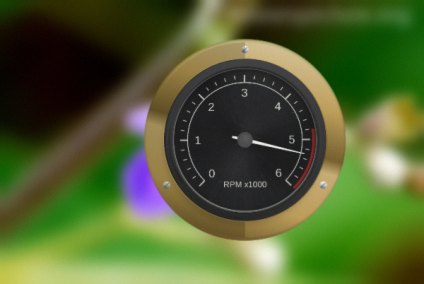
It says 5300 rpm
